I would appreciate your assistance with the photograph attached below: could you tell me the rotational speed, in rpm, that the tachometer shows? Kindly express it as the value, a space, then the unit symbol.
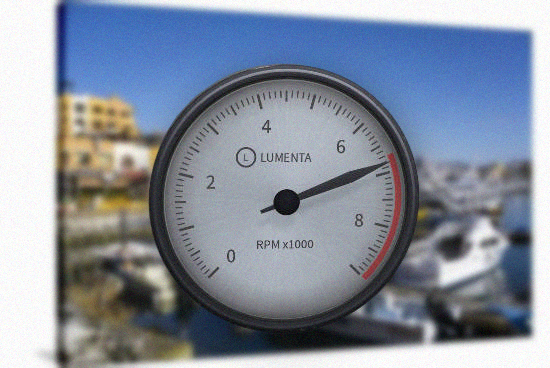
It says 6800 rpm
